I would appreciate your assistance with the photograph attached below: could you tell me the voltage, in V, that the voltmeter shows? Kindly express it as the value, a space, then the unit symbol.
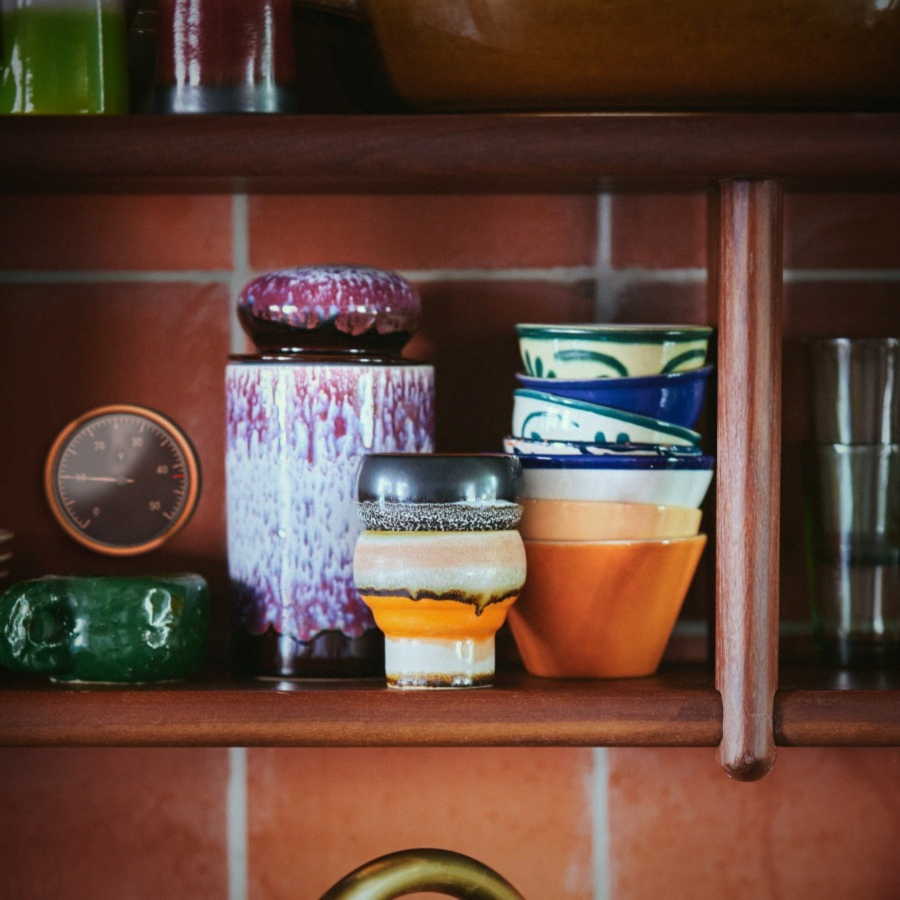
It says 10 V
